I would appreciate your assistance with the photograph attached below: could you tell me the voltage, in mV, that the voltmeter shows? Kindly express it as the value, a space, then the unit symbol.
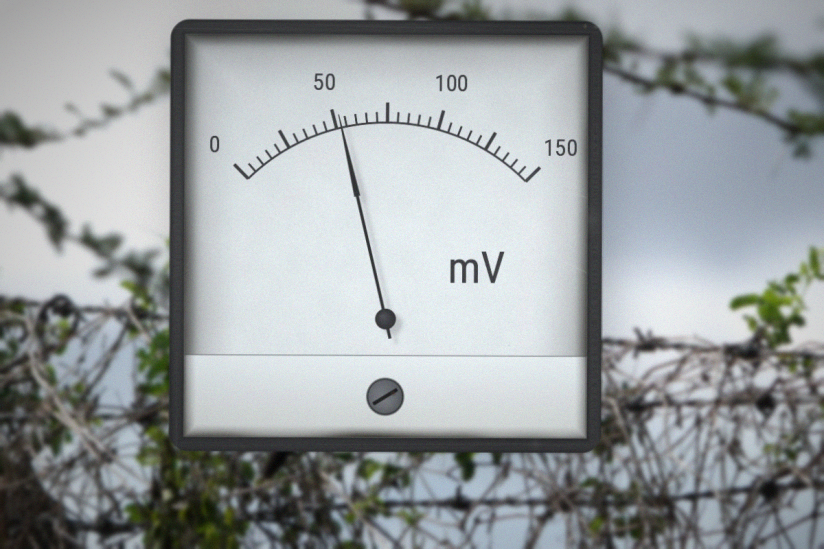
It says 52.5 mV
